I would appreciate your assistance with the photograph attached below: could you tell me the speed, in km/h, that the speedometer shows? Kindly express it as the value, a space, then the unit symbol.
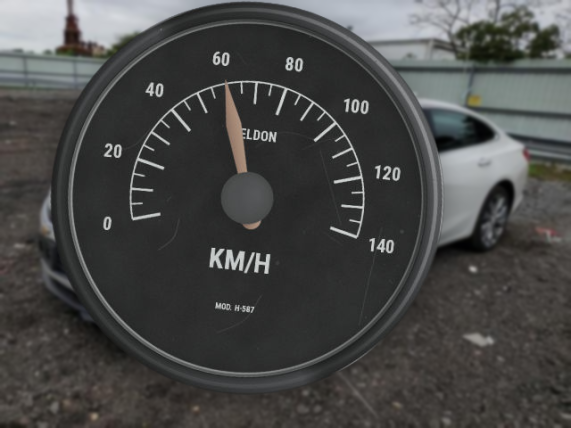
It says 60 km/h
